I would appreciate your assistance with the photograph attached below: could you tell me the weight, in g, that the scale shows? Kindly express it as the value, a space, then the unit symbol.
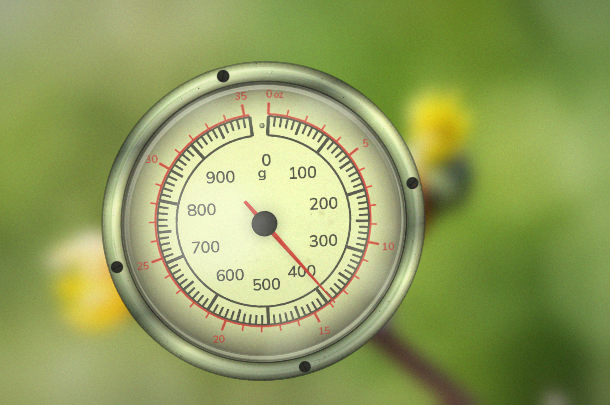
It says 390 g
